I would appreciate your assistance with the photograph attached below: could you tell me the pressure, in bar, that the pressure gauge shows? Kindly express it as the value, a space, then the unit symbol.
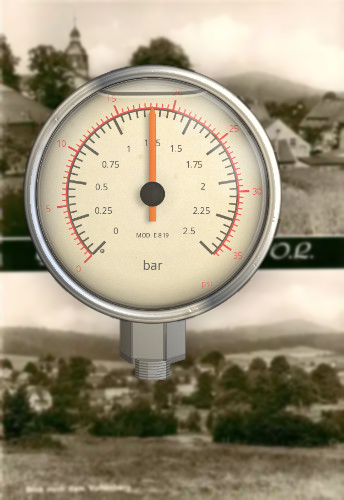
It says 1.25 bar
